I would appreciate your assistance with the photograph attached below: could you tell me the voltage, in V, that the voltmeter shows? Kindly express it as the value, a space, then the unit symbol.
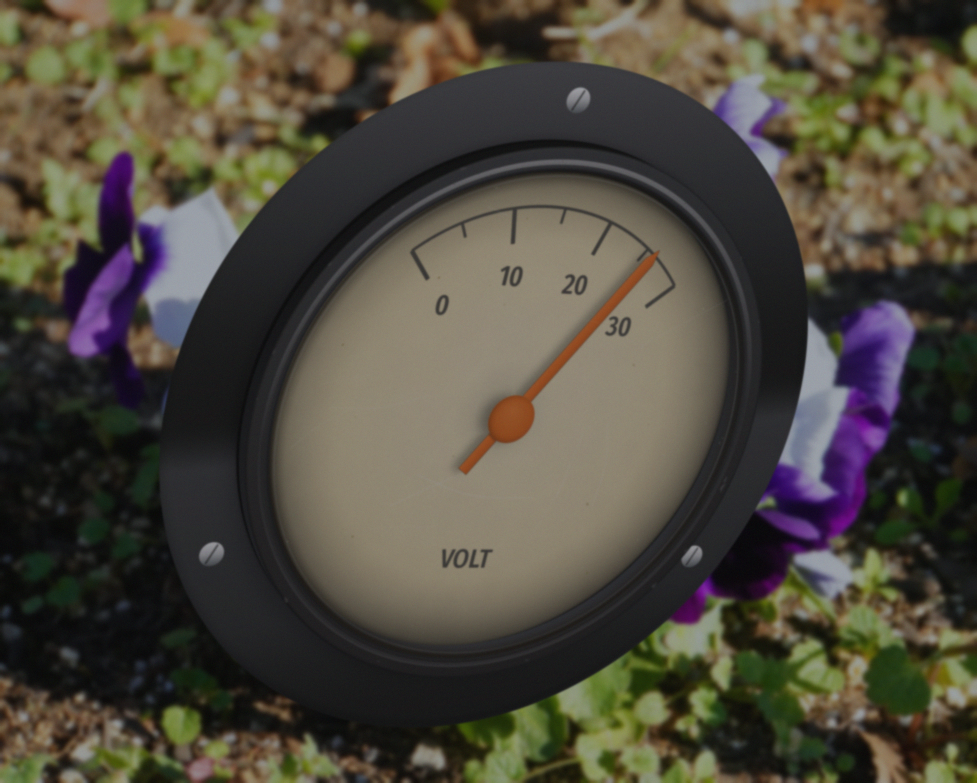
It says 25 V
